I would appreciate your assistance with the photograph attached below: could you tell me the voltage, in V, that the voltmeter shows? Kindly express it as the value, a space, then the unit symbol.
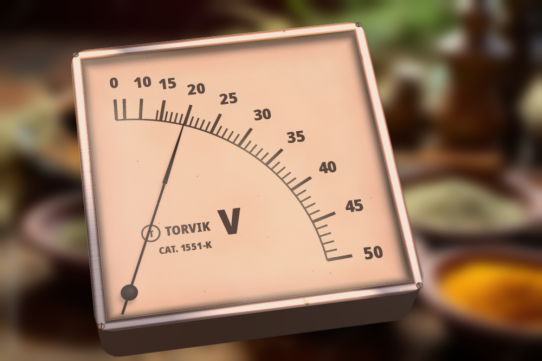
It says 20 V
